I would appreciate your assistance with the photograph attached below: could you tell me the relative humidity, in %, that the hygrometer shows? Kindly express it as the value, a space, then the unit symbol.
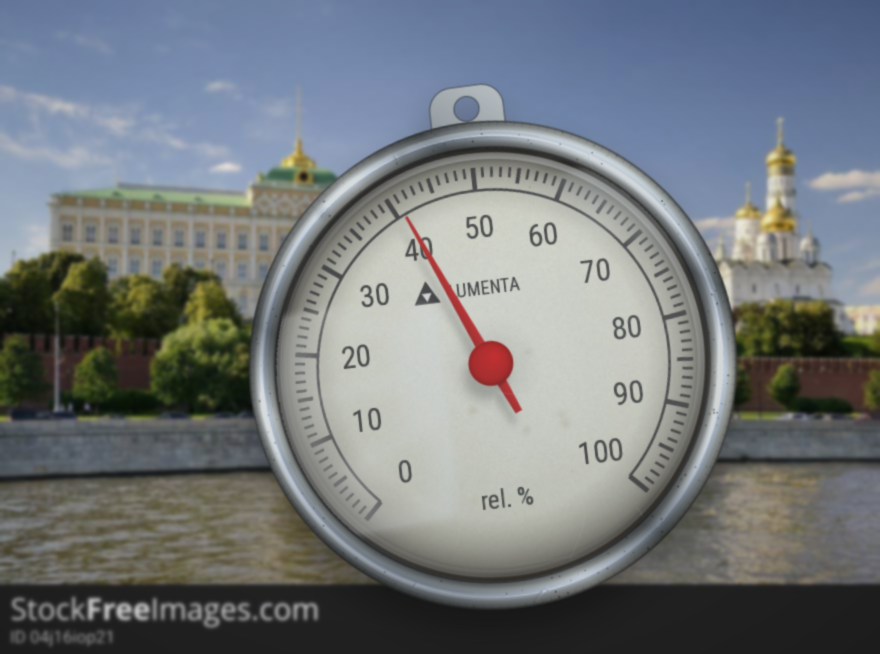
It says 41 %
